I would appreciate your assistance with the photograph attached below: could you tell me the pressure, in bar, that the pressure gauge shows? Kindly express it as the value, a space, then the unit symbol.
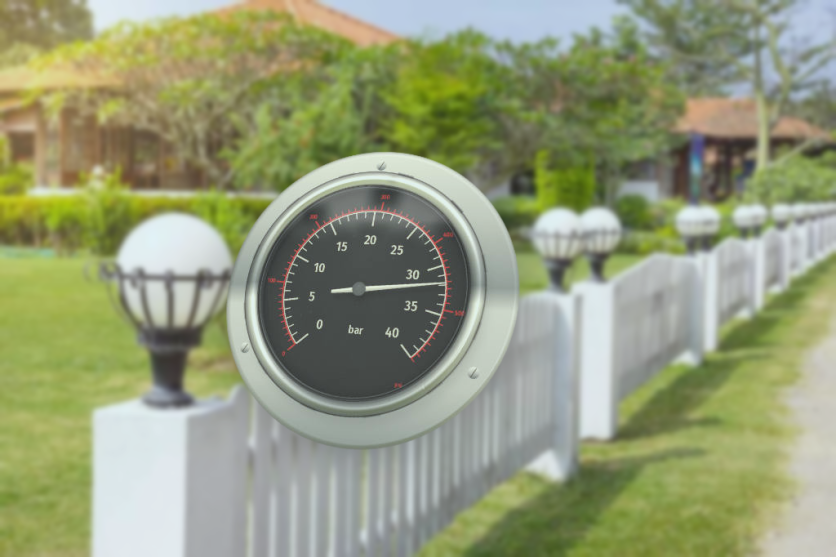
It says 32 bar
